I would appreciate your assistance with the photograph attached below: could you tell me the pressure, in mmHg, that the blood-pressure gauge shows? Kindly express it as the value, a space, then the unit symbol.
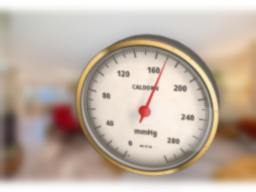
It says 170 mmHg
